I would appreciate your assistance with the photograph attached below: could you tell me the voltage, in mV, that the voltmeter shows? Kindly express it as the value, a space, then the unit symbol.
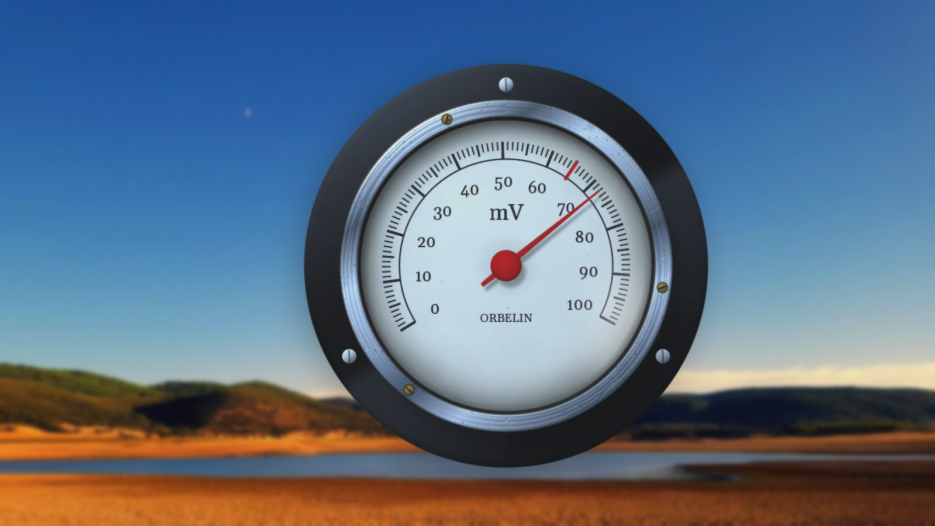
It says 72 mV
